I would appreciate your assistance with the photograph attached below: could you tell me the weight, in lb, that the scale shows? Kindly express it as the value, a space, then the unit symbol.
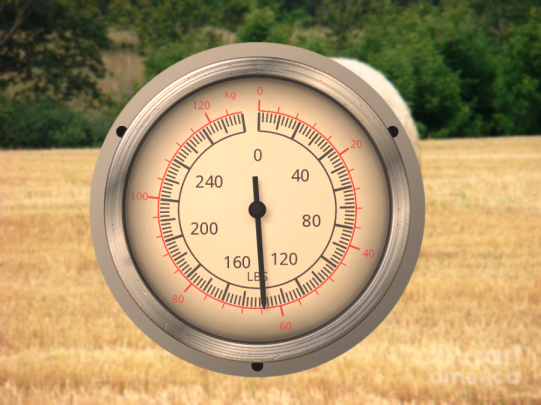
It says 140 lb
